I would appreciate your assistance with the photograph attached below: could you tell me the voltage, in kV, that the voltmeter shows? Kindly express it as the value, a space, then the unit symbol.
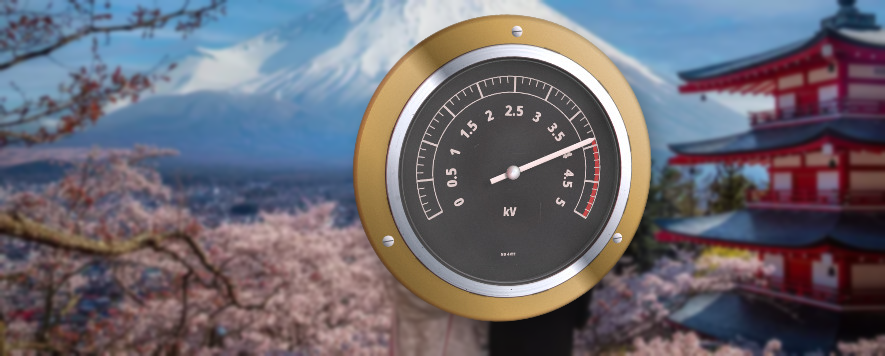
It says 3.9 kV
